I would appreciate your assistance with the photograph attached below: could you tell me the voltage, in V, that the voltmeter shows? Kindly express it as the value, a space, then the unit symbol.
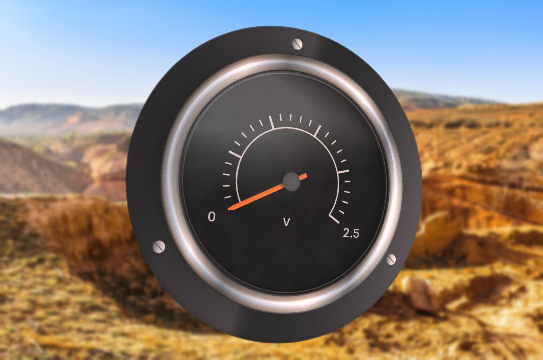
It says 0 V
